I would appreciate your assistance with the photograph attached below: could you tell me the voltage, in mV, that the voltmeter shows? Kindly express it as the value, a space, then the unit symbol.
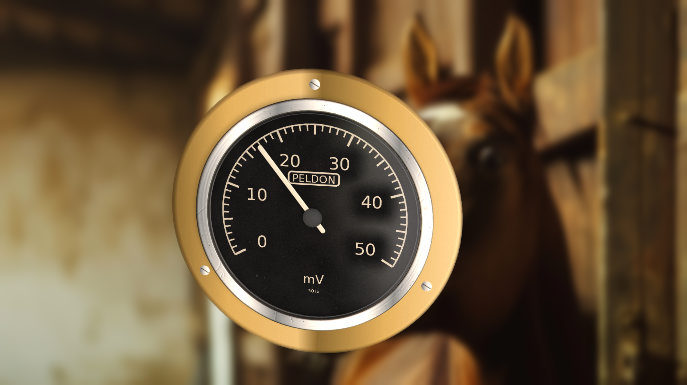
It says 17 mV
